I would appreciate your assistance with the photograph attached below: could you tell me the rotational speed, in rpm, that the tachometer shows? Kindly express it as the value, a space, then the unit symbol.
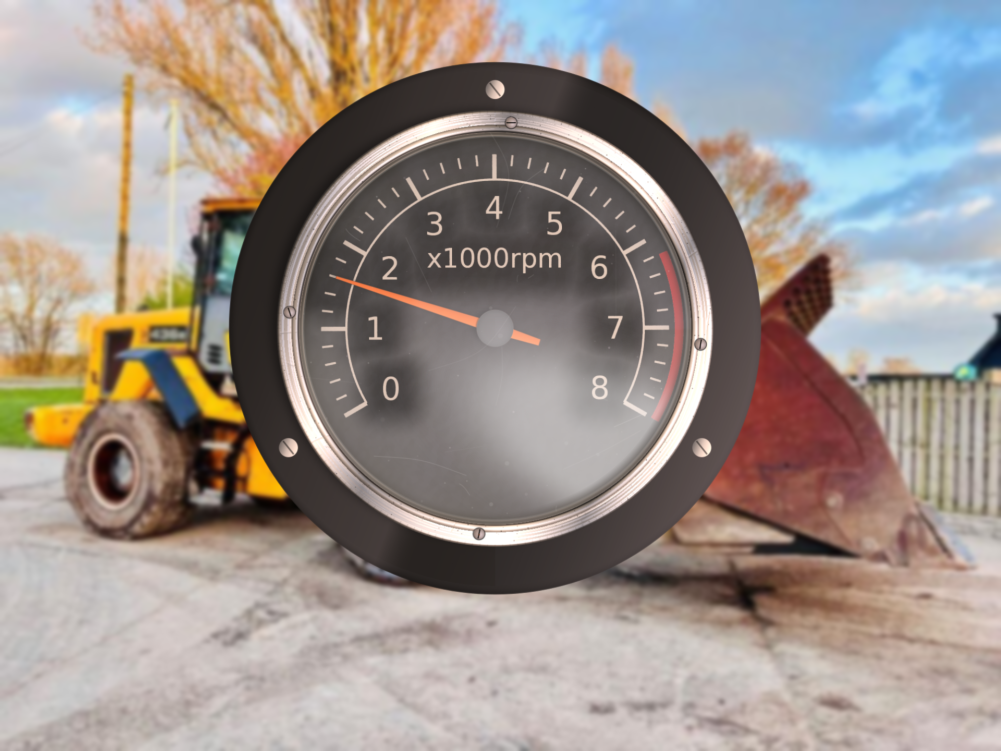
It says 1600 rpm
